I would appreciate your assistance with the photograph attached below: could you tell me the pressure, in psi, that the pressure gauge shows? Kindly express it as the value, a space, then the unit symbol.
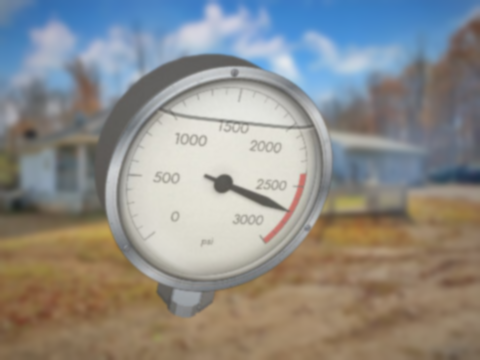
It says 2700 psi
